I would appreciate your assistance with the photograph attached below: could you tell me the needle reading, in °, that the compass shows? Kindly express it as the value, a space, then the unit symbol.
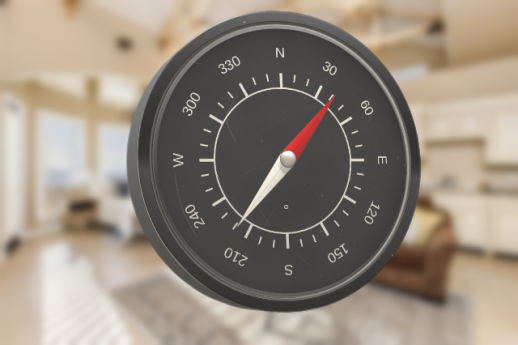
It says 40 °
